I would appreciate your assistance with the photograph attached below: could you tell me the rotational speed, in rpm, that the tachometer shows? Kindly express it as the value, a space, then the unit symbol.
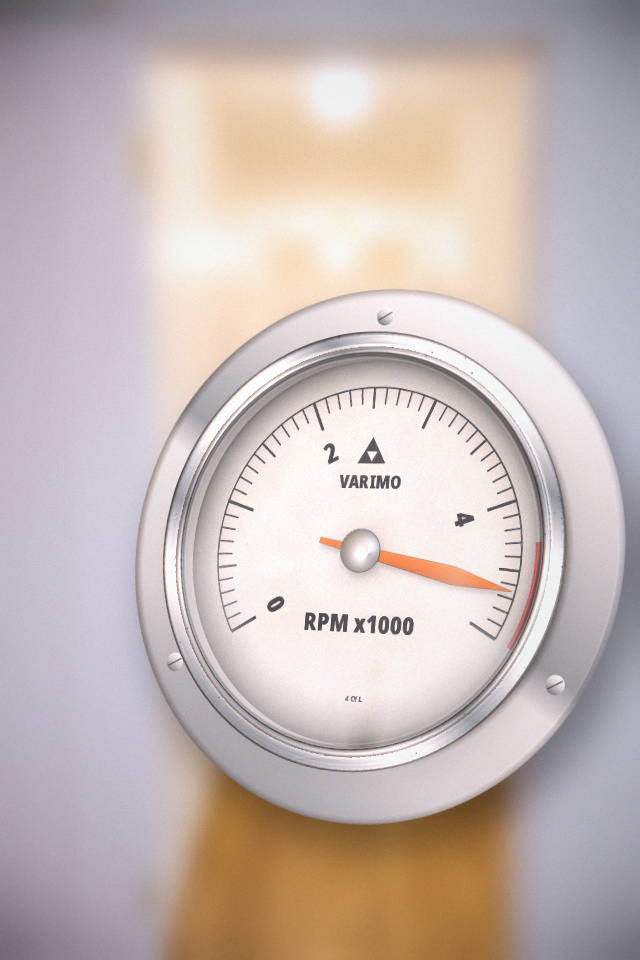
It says 4650 rpm
